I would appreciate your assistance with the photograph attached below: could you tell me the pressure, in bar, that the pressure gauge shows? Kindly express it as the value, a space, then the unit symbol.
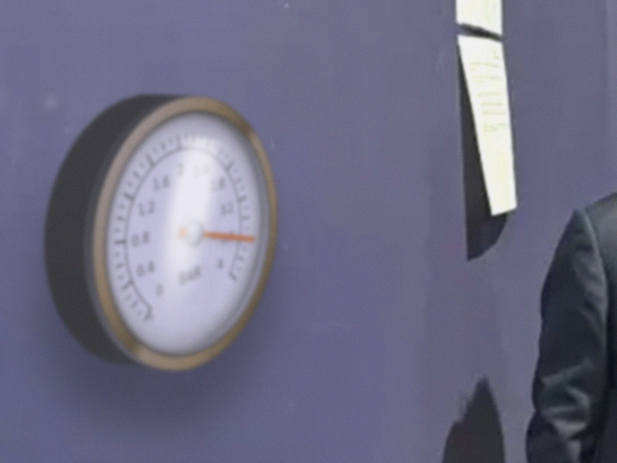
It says 3.6 bar
